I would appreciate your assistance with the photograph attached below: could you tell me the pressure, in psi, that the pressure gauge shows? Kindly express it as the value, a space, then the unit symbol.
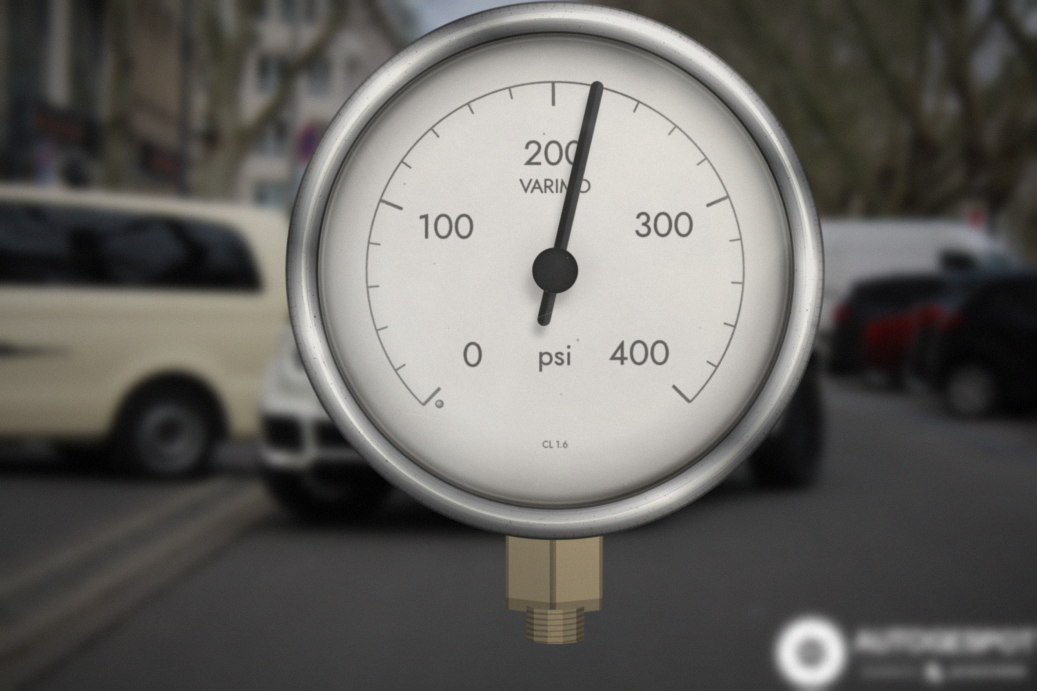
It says 220 psi
